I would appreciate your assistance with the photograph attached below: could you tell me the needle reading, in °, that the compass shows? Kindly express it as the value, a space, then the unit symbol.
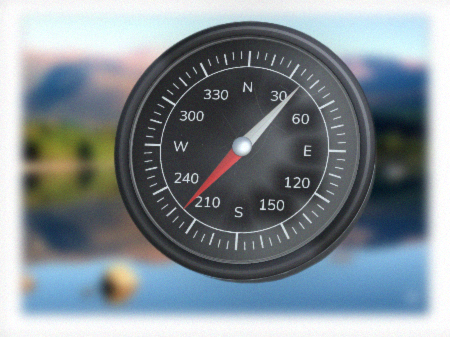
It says 220 °
